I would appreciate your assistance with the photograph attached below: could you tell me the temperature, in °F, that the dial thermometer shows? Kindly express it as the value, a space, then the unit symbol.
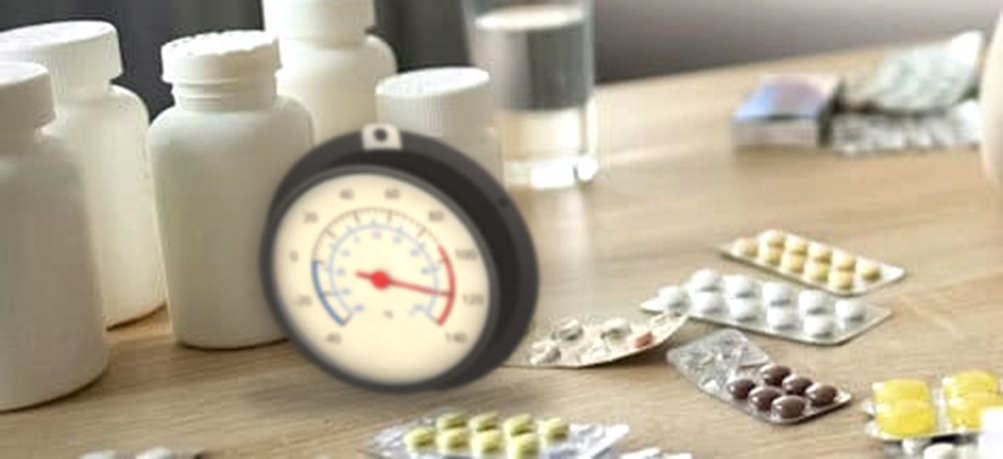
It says 120 °F
